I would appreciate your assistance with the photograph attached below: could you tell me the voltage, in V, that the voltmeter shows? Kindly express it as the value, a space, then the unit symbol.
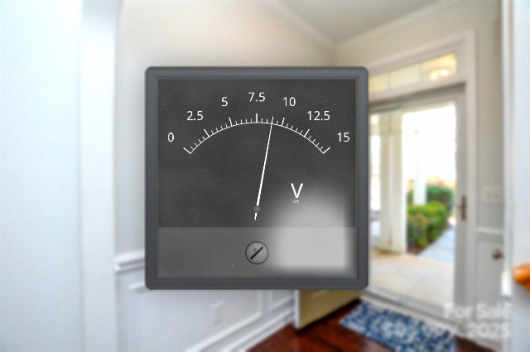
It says 9 V
